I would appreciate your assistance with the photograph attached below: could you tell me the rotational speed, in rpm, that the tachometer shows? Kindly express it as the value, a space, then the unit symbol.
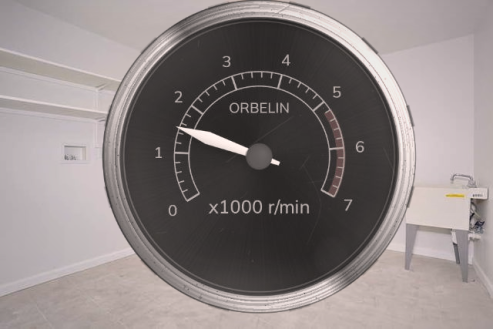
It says 1500 rpm
